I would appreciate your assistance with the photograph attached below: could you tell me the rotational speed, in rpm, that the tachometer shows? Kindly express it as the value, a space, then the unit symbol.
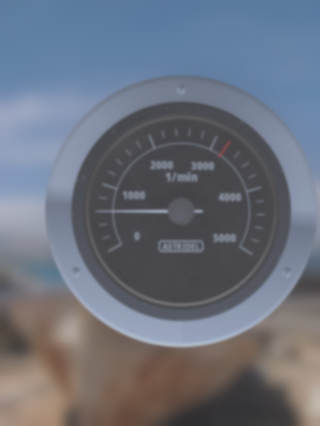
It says 600 rpm
